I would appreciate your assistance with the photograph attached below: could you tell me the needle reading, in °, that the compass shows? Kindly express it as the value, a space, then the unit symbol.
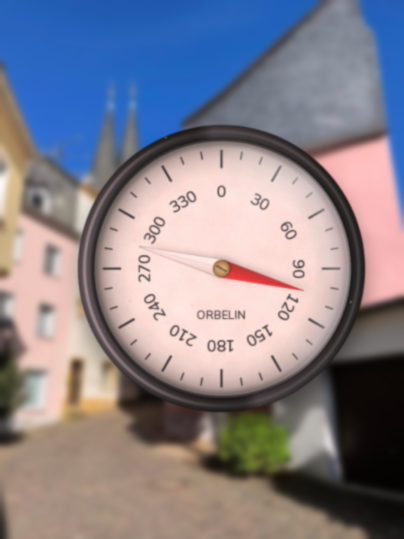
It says 105 °
